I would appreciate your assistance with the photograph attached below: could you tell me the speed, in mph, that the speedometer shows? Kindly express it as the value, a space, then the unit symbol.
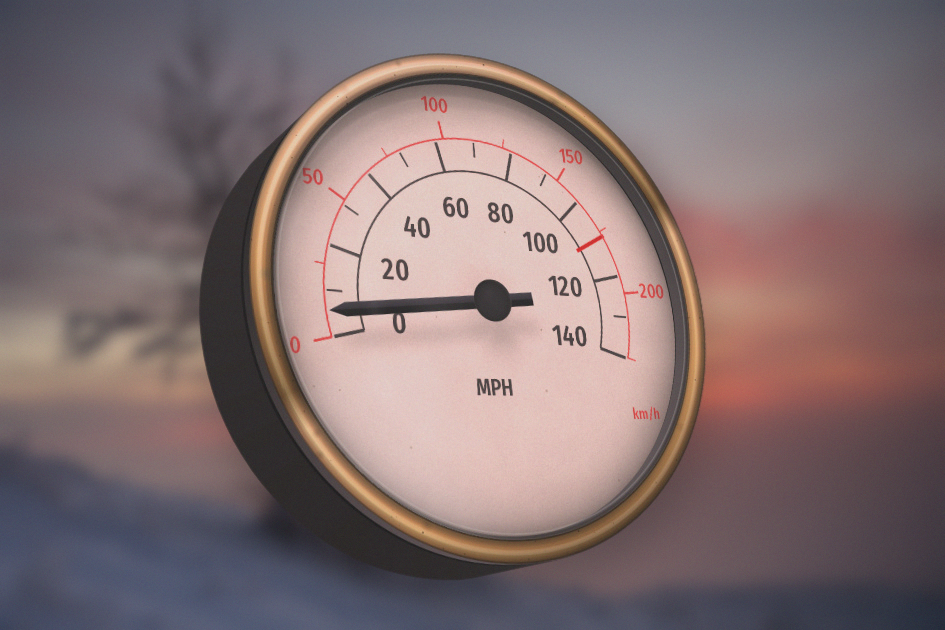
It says 5 mph
